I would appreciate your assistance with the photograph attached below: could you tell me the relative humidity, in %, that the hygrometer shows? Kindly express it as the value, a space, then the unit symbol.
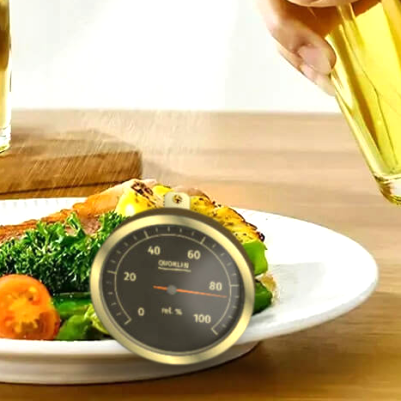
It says 84 %
